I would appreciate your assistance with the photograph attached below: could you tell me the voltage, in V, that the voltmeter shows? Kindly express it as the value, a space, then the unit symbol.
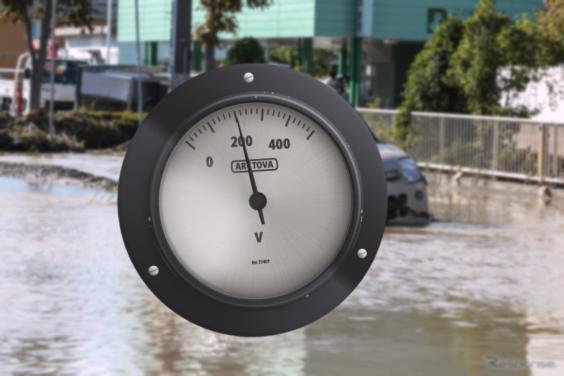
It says 200 V
